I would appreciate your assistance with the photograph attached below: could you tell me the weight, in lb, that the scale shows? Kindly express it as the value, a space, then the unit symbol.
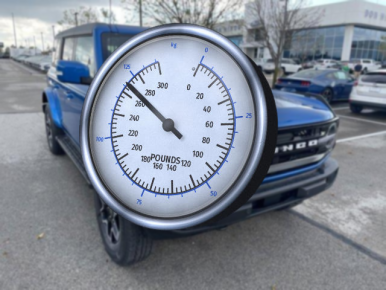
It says 268 lb
